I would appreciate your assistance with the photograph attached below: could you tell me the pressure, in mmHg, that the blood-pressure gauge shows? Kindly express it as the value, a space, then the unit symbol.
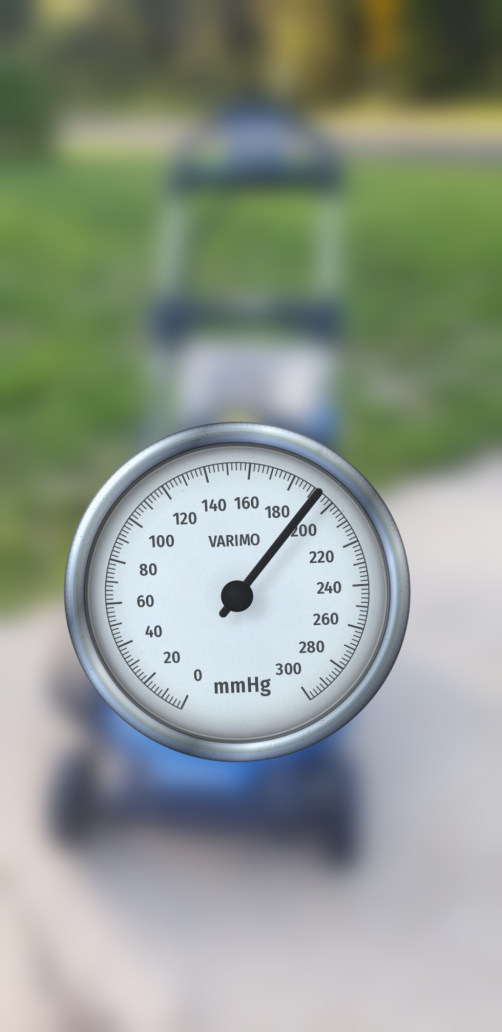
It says 192 mmHg
